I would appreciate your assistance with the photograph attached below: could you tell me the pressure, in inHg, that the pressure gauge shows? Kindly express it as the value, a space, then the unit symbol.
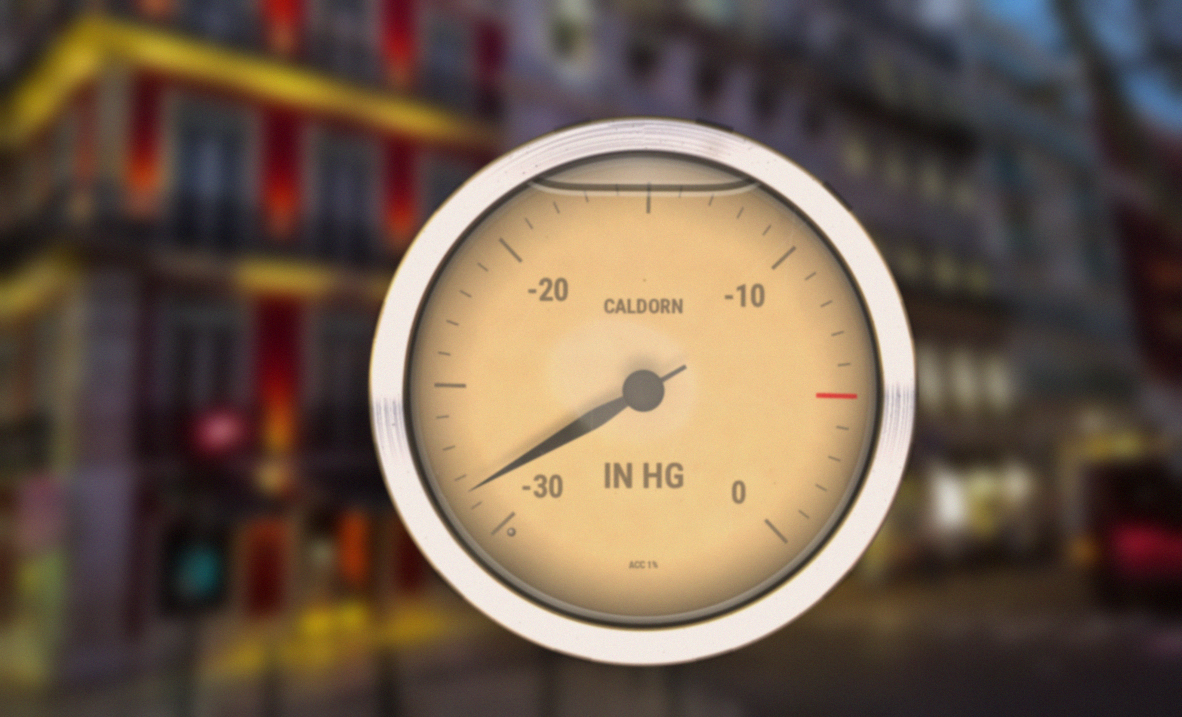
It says -28.5 inHg
